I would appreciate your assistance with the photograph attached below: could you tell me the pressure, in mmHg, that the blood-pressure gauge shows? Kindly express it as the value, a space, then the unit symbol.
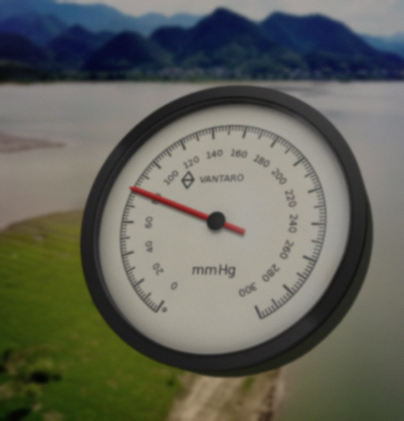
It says 80 mmHg
